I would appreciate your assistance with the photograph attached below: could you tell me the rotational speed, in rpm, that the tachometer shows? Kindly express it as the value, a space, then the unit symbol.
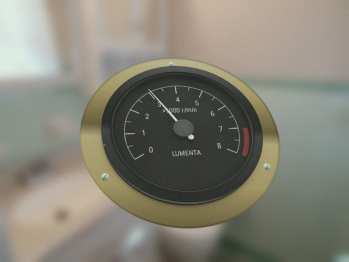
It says 3000 rpm
